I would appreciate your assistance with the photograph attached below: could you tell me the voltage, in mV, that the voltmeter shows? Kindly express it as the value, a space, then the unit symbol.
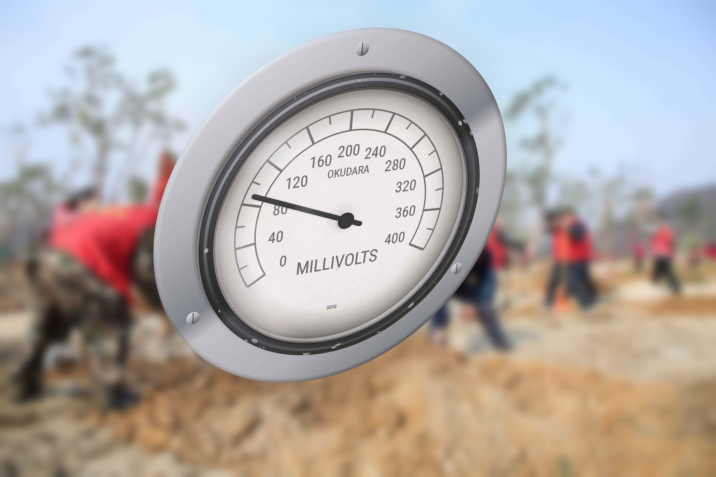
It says 90 mV
